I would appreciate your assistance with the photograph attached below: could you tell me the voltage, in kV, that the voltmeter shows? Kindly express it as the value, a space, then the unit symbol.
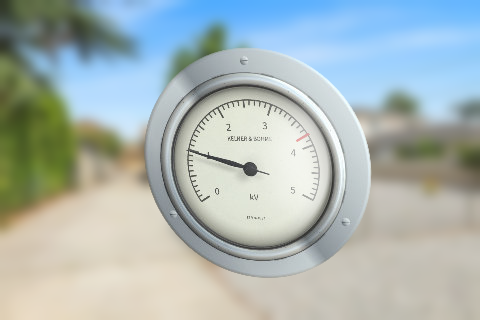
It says 1 kV
